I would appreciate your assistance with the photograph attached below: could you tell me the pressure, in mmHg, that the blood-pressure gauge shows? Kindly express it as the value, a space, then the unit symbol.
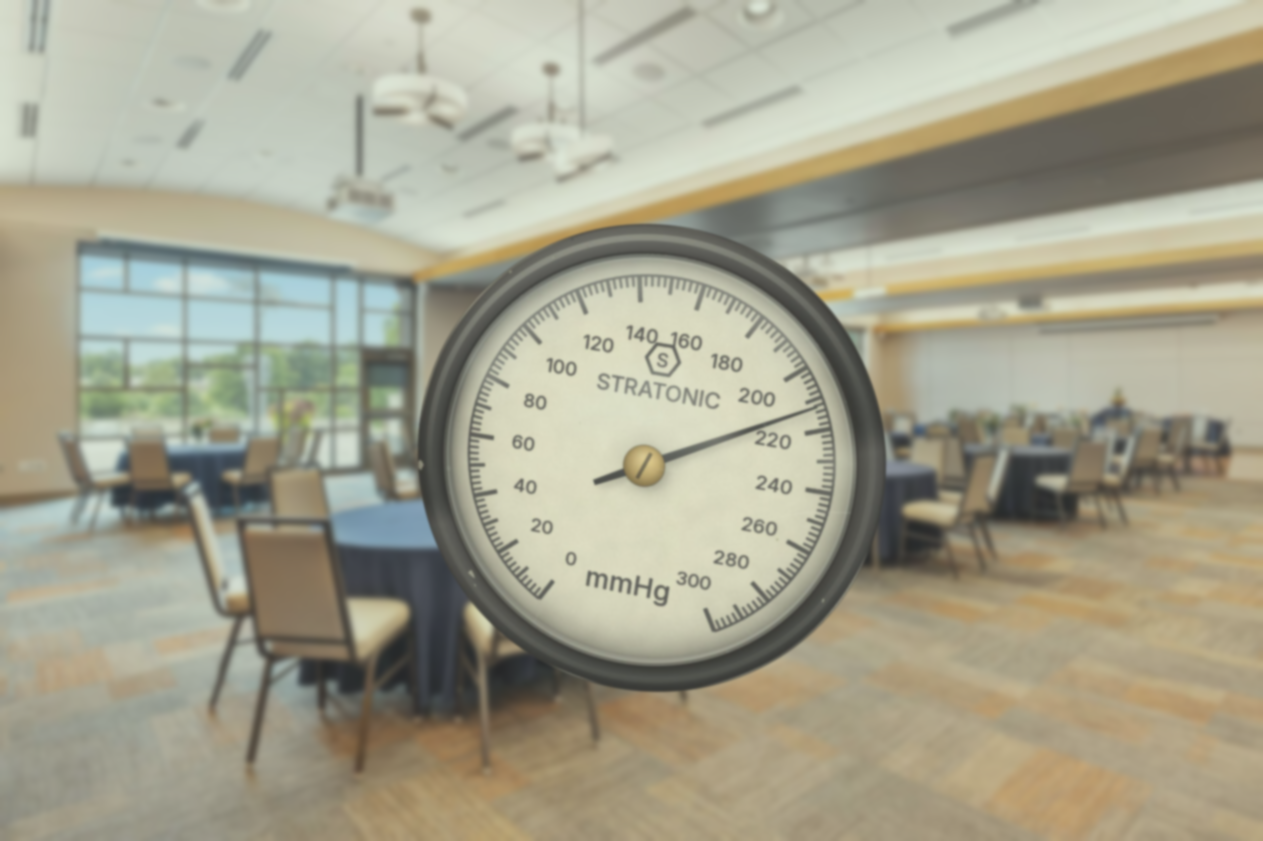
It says 212 mmHg
